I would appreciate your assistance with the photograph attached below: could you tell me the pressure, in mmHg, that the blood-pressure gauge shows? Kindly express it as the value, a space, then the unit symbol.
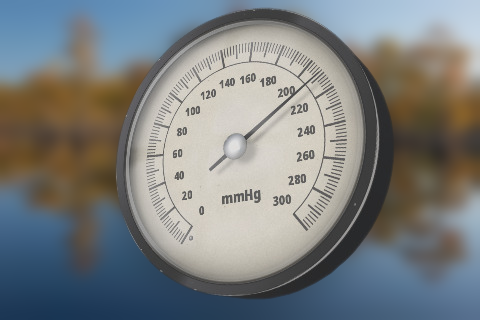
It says 210 mmHg
